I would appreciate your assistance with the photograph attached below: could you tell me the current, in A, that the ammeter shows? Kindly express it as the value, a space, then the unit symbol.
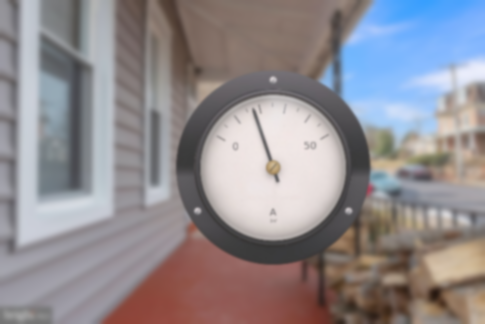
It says 17.5 A
